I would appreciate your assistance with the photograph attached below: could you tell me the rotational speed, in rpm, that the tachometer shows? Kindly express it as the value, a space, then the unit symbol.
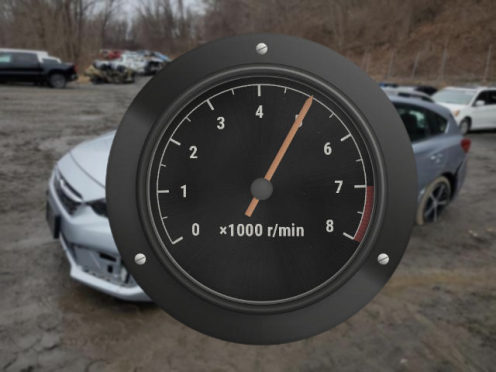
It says 5000 rpm
